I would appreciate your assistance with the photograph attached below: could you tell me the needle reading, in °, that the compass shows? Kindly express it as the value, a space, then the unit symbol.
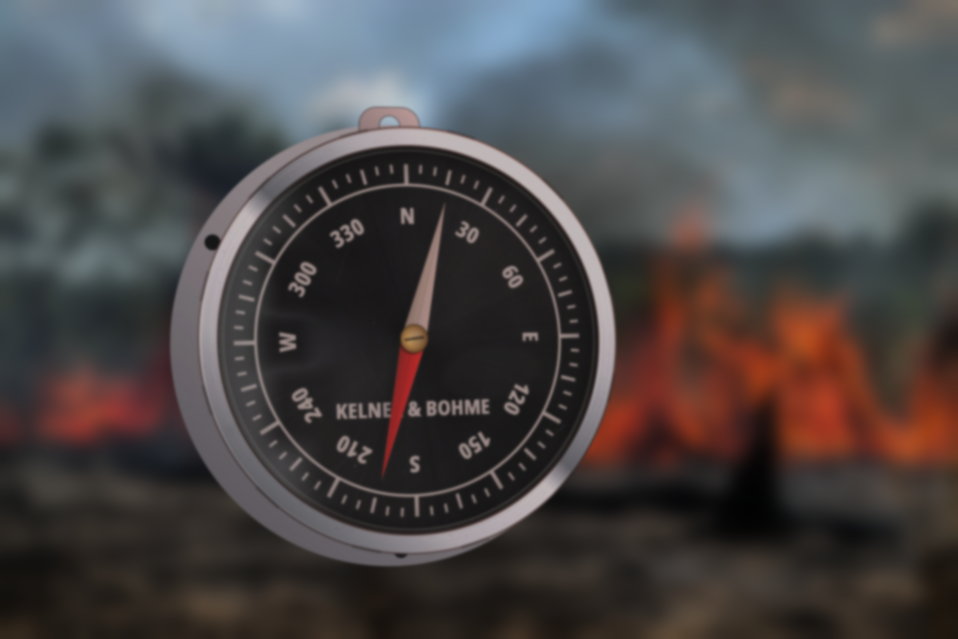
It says 195 °
